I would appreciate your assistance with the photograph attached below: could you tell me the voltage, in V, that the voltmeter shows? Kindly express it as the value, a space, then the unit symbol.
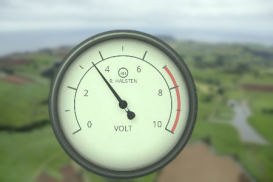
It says 3.5 V
